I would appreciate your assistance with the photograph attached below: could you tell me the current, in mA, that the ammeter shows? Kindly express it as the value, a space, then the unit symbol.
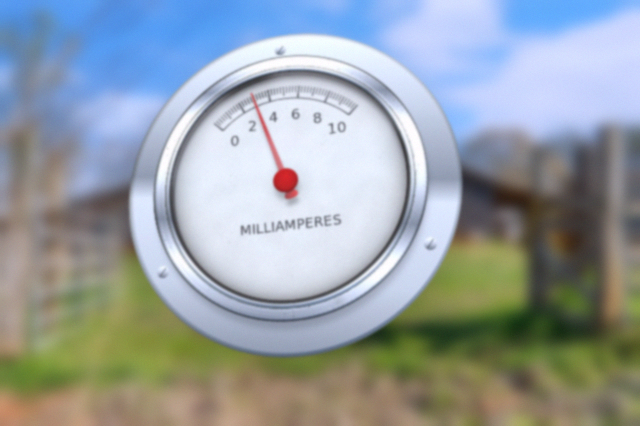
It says 3 mA
